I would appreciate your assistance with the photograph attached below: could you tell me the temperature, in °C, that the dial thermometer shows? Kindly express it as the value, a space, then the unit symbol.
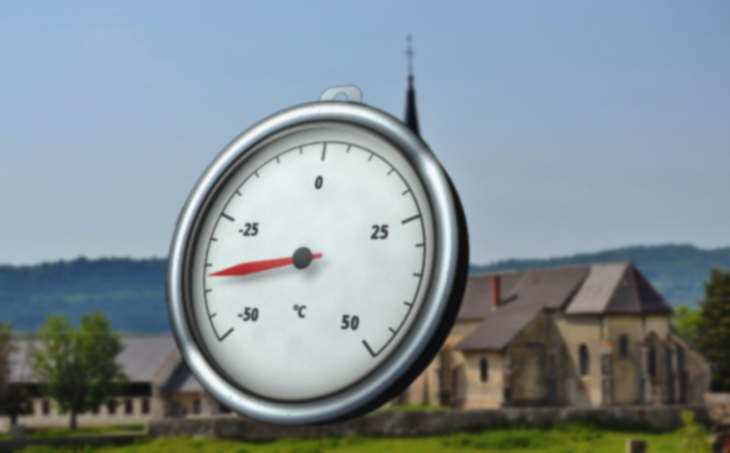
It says -37.5 °C
